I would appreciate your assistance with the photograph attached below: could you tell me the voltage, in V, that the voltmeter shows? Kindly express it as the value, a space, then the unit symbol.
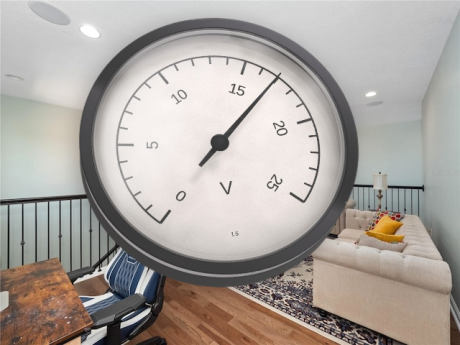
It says 17 V
